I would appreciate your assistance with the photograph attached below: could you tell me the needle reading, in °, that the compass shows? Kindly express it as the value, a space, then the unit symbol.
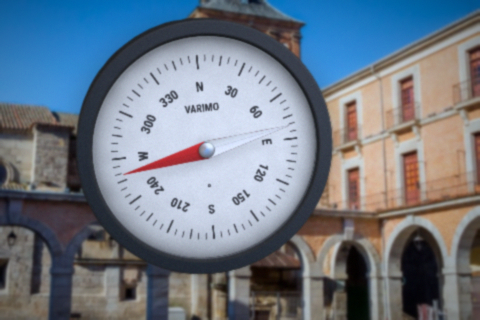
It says 260 °
